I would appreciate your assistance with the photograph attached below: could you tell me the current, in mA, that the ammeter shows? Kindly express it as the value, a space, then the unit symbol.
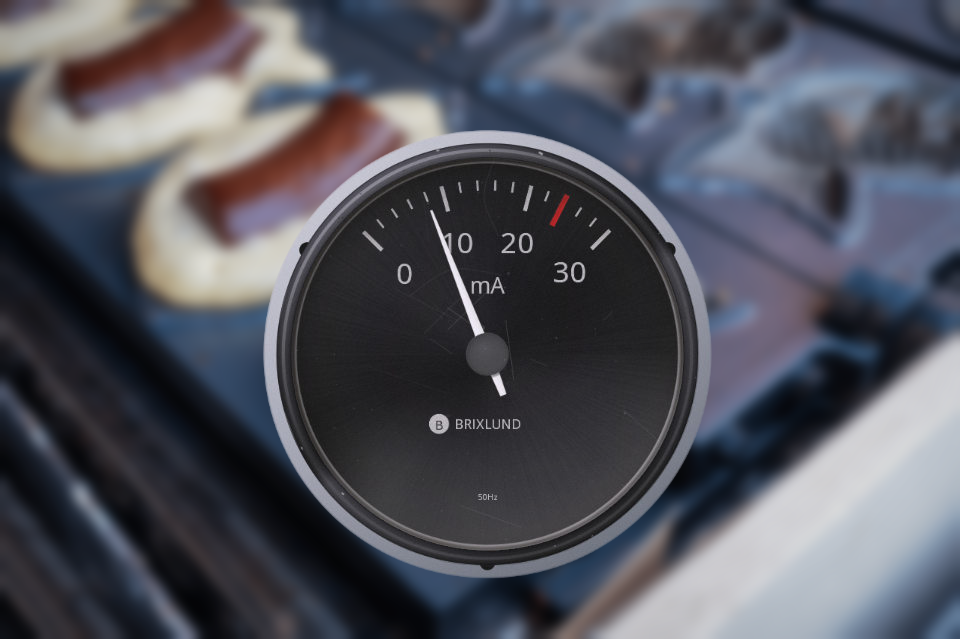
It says 8 mA
